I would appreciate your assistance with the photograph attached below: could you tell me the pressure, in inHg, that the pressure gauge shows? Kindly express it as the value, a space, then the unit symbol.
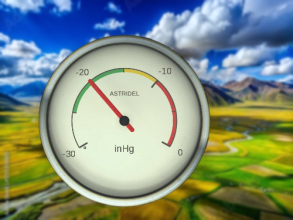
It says -20 inHg
